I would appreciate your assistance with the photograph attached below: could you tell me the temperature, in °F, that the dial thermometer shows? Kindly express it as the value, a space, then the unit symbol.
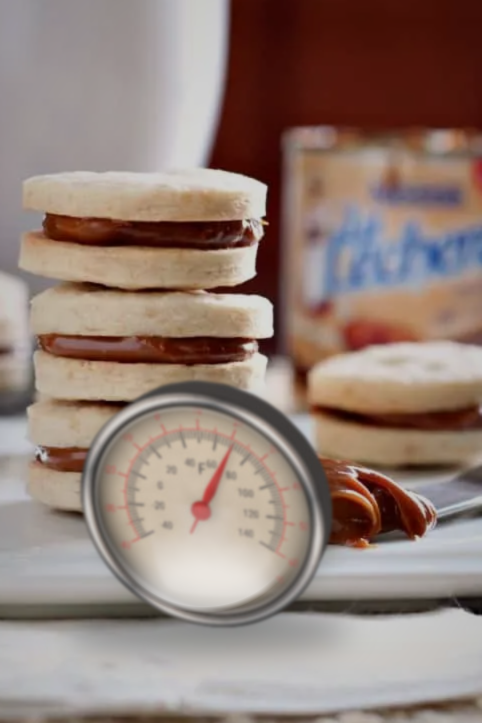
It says 70 °F
